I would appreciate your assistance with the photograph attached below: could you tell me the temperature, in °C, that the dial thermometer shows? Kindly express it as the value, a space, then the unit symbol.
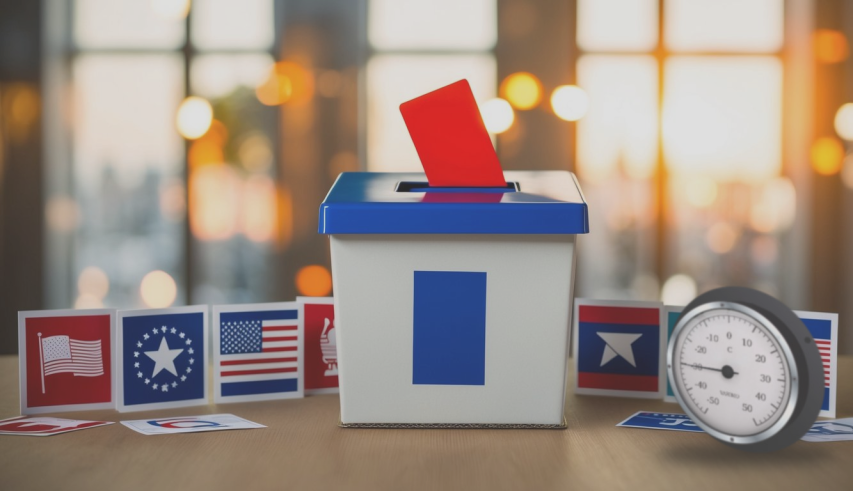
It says -30 °C
